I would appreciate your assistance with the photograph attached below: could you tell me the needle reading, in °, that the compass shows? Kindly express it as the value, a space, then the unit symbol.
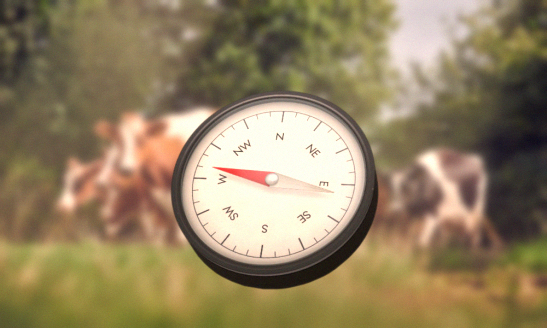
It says 280 °
